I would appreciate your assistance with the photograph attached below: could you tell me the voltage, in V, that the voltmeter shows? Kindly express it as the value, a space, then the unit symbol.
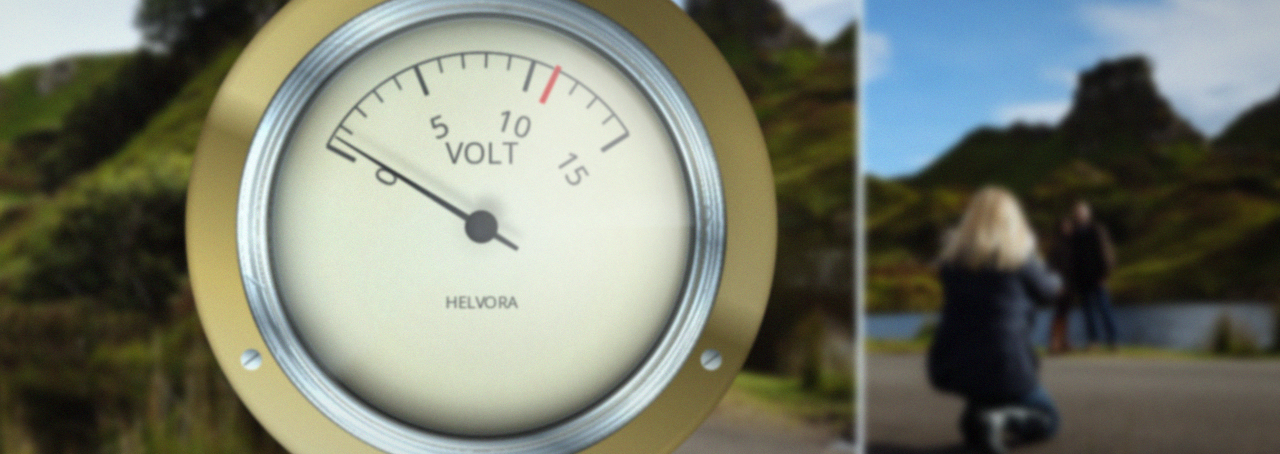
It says 0.5 V
